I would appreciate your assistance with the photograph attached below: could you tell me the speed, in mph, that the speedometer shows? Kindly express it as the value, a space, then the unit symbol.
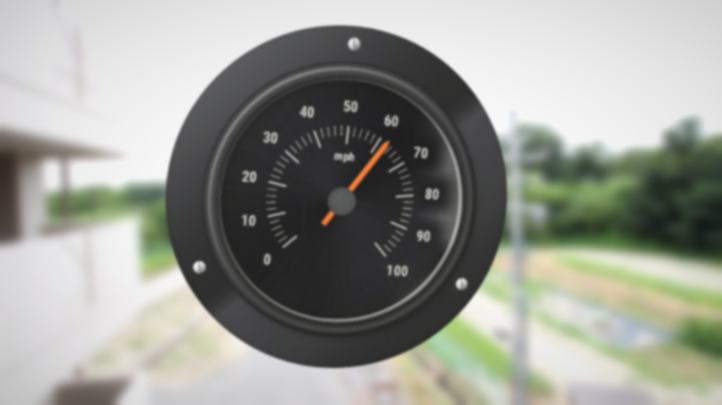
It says 62 mph
